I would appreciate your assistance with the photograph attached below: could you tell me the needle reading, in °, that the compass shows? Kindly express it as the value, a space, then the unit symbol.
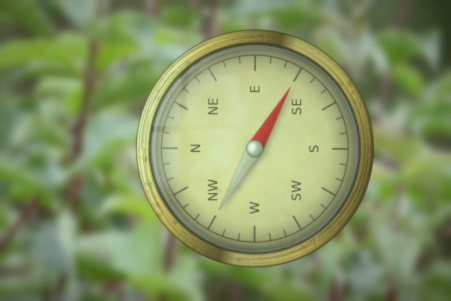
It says 120 °
